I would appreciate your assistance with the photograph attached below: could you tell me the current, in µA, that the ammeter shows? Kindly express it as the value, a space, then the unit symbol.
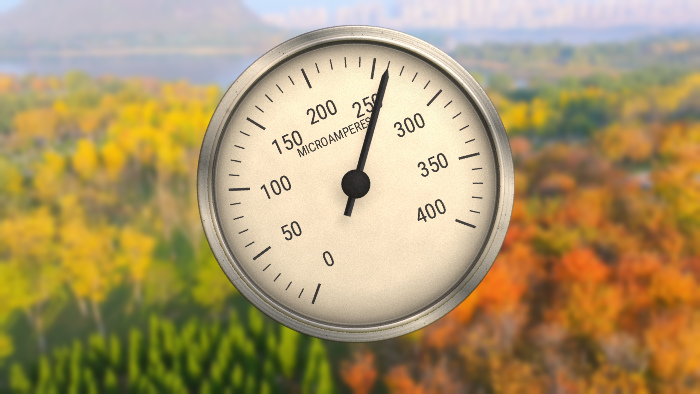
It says 260 µA
